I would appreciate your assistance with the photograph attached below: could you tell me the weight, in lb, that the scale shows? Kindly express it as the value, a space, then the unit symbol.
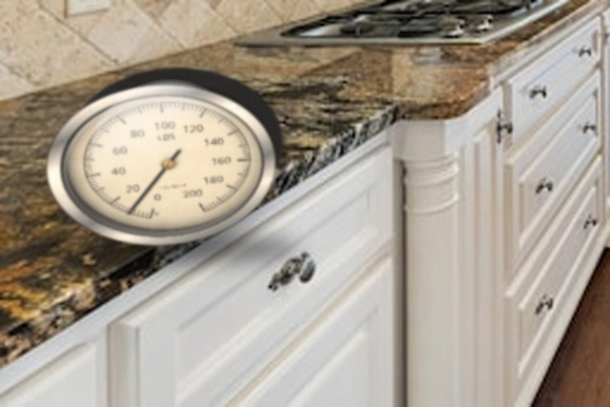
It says 10 lb
